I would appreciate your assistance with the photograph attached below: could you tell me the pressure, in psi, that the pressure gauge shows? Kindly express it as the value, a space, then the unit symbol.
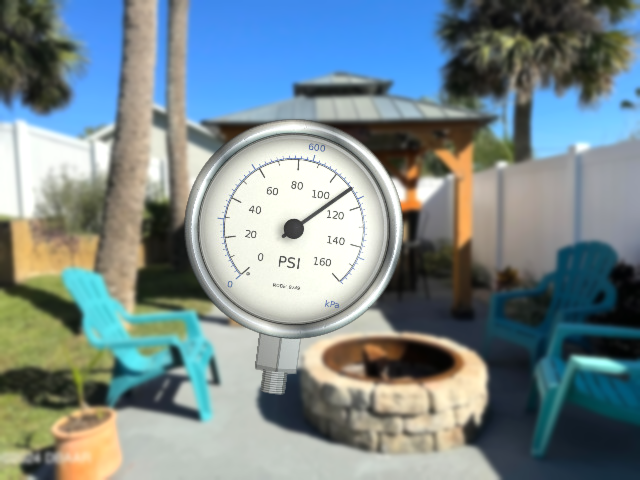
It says 110 psi
